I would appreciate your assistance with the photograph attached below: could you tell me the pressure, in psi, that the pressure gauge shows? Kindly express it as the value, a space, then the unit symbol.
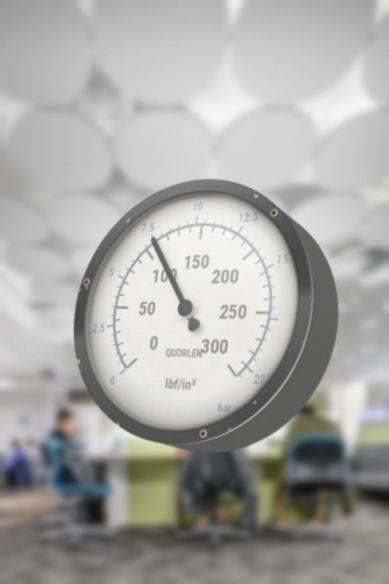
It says 110 psi
